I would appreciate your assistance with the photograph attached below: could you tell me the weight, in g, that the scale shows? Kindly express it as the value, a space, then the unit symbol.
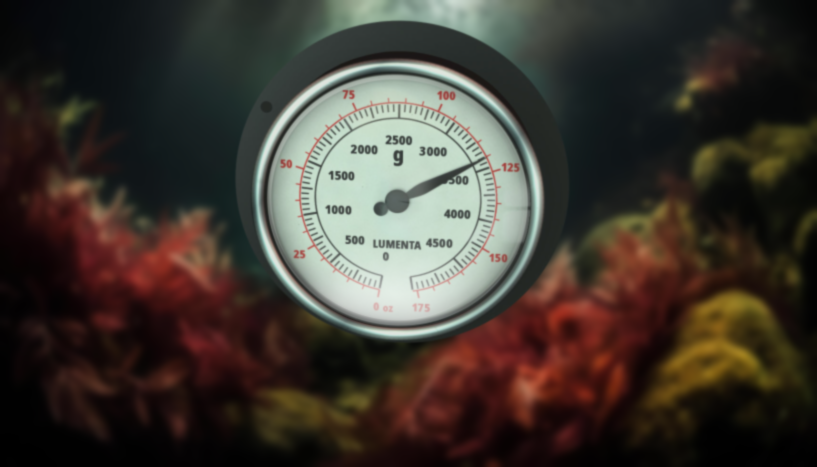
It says 3400 g
